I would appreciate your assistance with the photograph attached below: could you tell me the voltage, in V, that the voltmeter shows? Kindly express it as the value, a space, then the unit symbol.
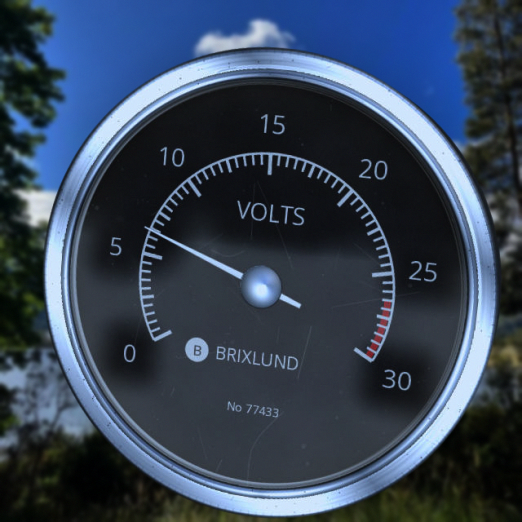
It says 6.5 V
